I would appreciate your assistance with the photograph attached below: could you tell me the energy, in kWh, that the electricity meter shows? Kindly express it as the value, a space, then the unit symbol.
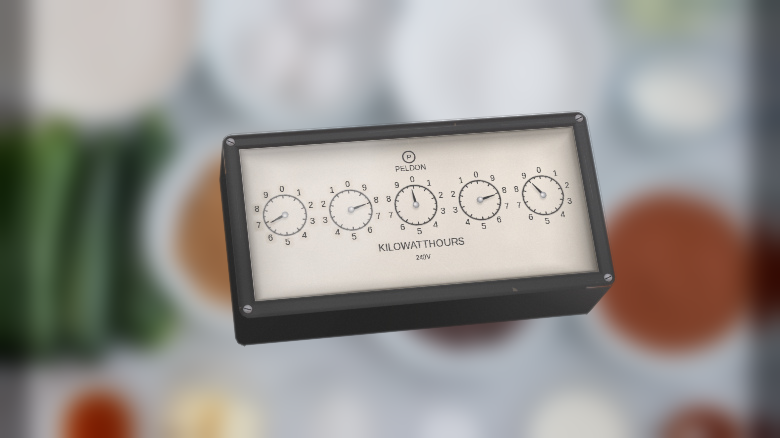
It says 67979 kWh
